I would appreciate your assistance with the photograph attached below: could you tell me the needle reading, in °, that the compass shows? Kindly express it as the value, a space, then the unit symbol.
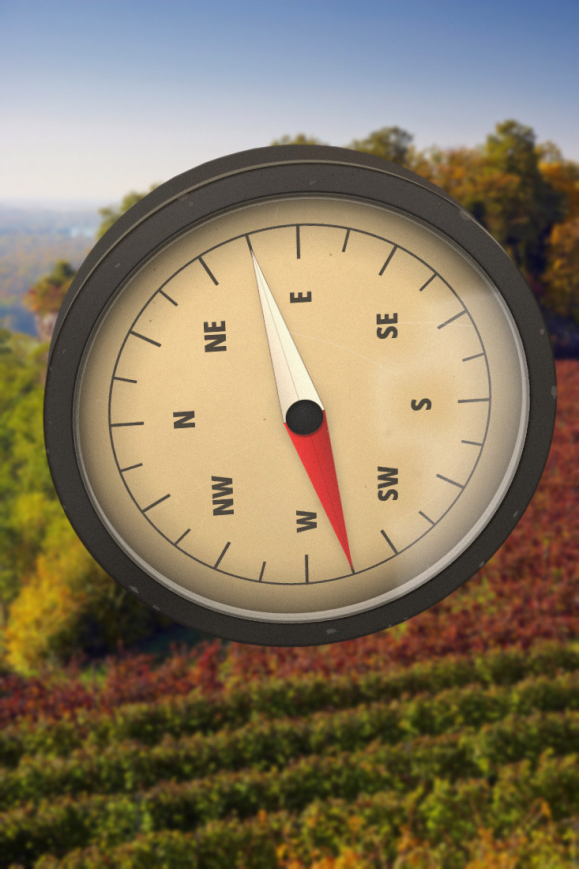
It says 255 °
